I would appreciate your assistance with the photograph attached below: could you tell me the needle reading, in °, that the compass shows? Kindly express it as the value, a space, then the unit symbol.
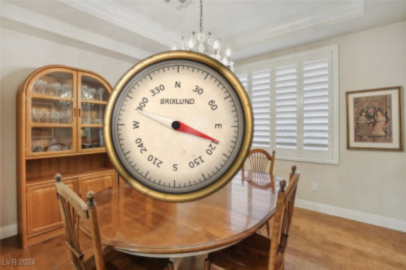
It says 110 °
